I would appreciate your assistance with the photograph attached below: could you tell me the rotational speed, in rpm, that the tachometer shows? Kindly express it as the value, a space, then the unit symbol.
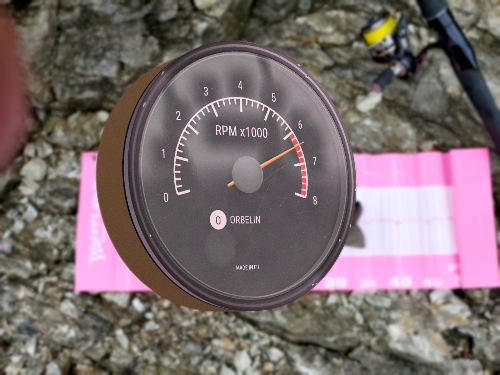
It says 6400 rpm
